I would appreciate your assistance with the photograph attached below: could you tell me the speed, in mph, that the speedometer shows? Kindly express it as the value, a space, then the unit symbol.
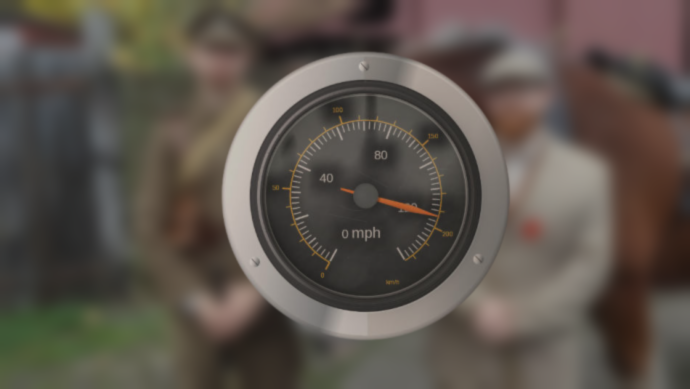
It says 120 mph
